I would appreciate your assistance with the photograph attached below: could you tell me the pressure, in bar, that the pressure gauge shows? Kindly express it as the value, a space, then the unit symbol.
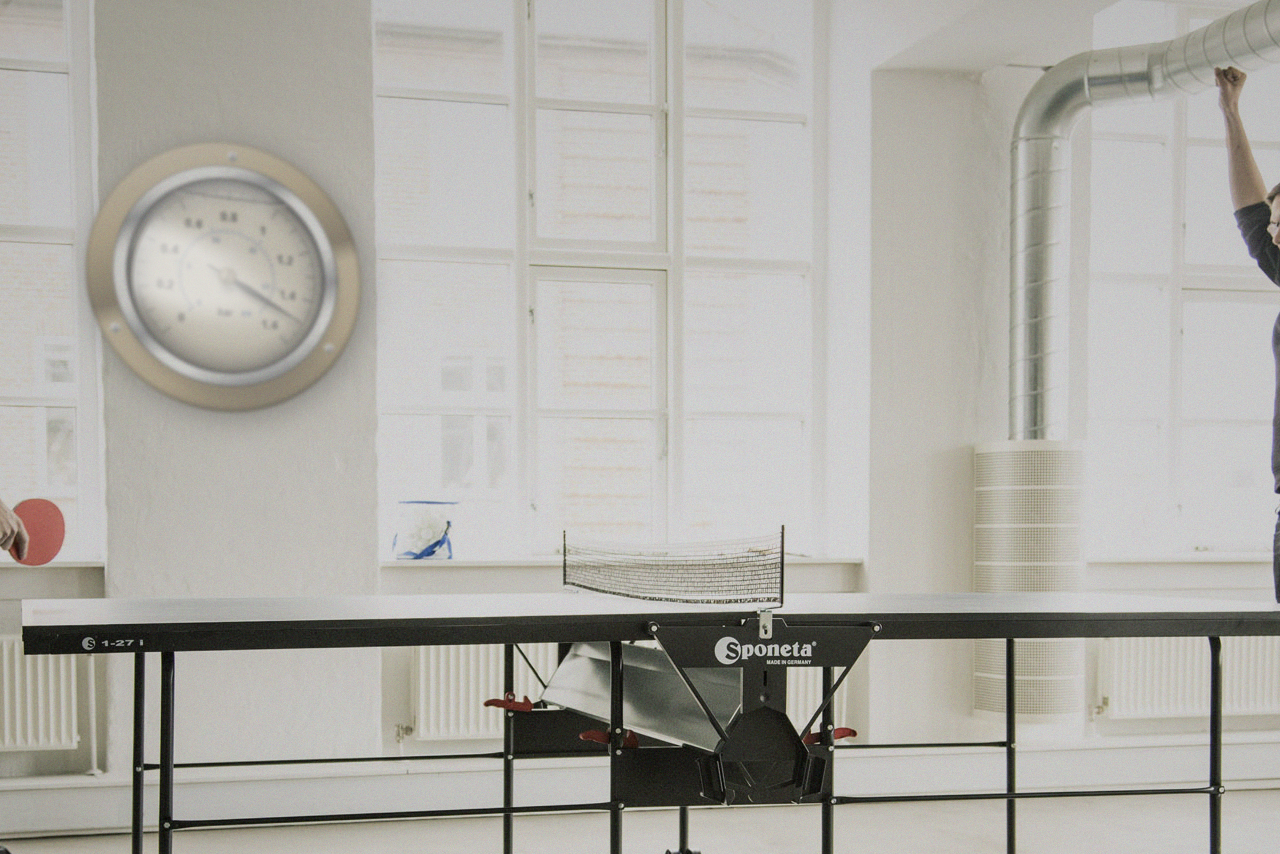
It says 1.5 bar
